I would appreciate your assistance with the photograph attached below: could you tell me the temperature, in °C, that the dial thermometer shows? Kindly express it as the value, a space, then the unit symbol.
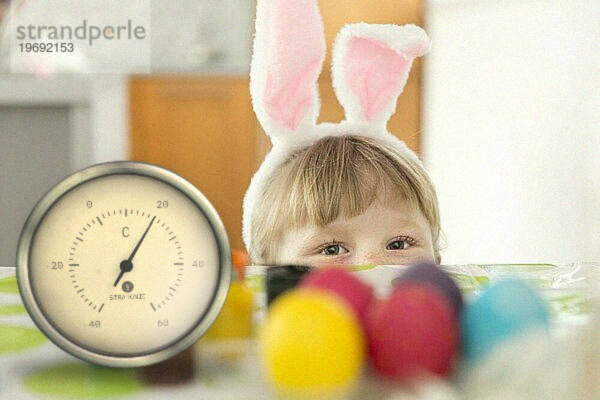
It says 20 °C
